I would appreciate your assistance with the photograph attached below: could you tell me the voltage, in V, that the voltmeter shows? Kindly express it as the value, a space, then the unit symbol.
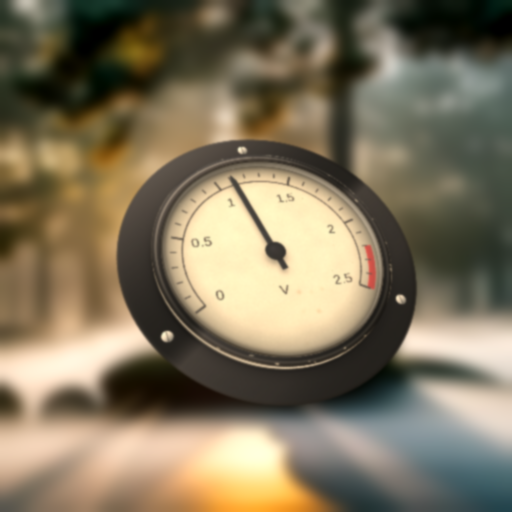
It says 1.1 V
